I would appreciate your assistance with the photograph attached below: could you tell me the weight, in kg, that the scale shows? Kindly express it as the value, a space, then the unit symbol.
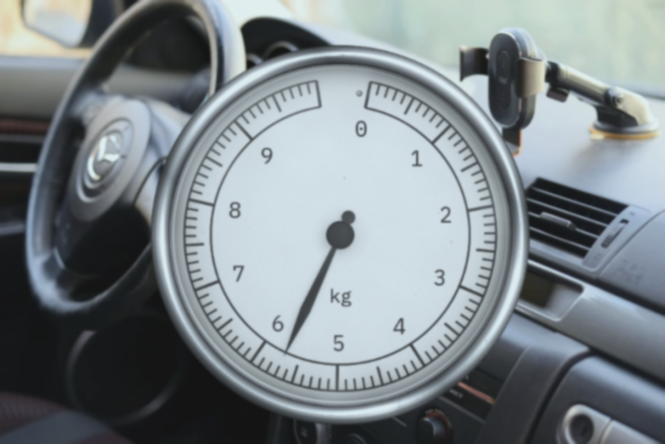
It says 5.7 kg
